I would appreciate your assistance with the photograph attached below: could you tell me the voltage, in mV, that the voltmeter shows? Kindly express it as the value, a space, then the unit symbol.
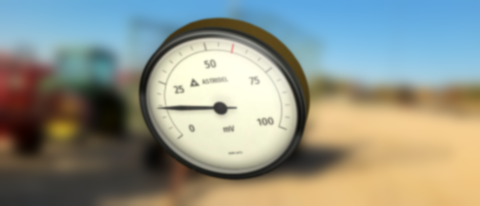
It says 15 mV
